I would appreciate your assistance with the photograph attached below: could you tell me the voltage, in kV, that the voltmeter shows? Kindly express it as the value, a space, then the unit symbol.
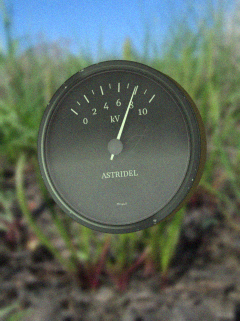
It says 8 kV
